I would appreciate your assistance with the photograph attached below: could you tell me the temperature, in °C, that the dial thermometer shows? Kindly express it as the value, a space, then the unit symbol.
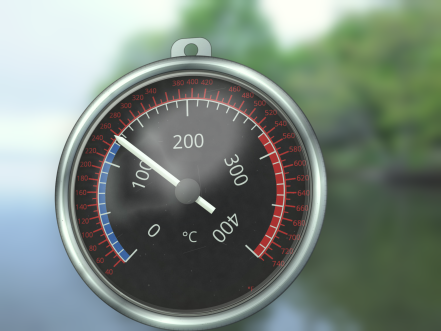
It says 125 °C
